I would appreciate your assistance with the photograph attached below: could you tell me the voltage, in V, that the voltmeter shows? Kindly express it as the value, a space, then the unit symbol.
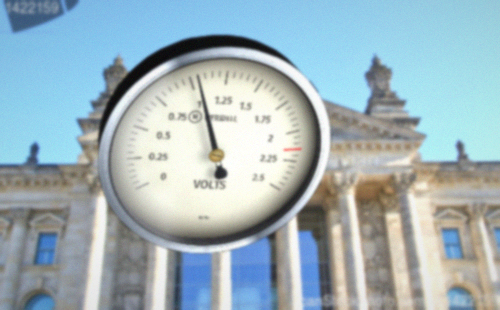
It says 1.05 V
